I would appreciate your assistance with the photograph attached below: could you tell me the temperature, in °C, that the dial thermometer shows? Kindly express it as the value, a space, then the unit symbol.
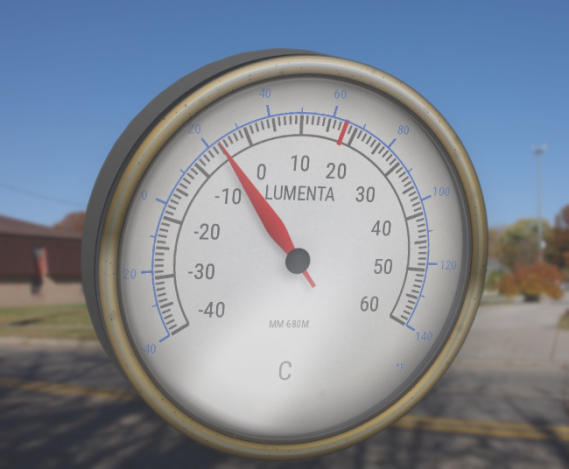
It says -5 °C
